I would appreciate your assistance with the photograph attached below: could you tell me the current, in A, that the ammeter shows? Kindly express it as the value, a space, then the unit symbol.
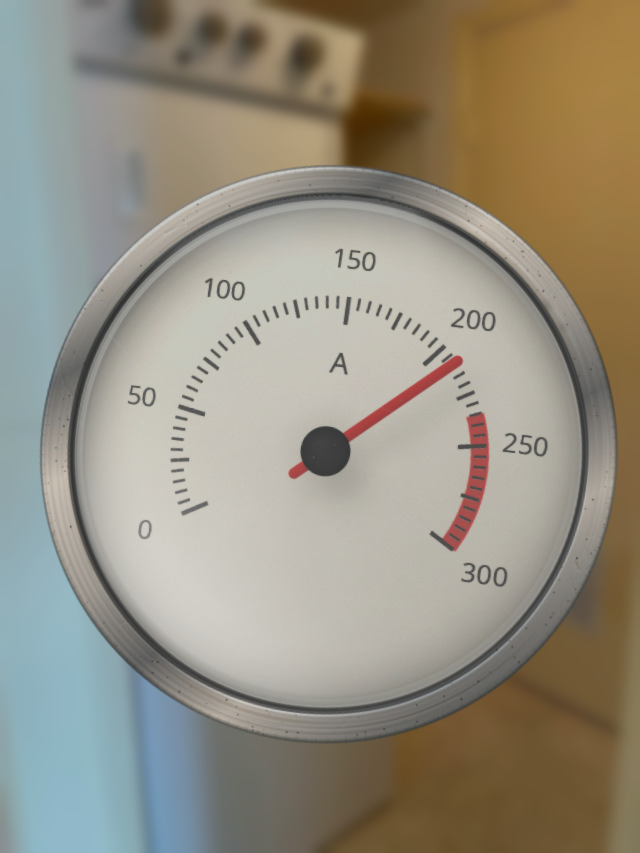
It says 210 A
